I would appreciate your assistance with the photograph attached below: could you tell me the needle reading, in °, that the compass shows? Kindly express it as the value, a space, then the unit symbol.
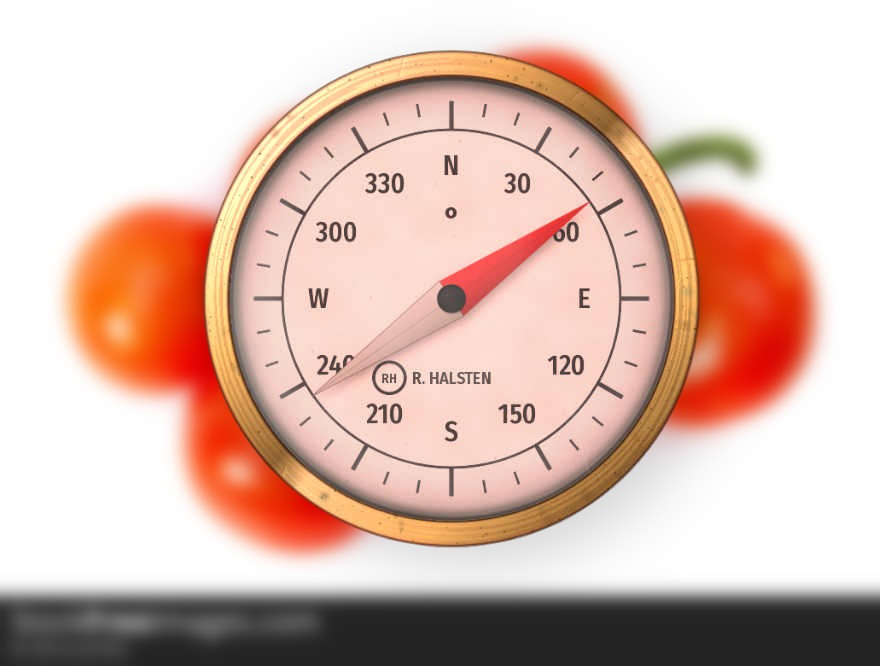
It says 55 °
